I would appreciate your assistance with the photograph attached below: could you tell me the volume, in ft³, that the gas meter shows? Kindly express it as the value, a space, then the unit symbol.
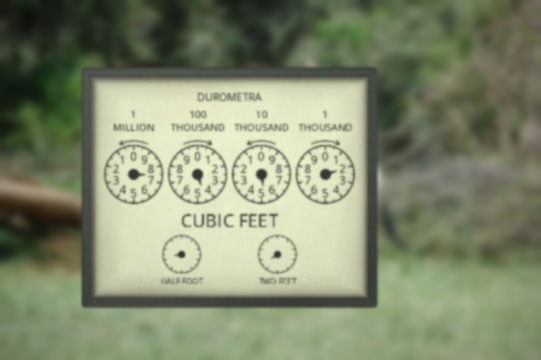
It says 745200 ft³
